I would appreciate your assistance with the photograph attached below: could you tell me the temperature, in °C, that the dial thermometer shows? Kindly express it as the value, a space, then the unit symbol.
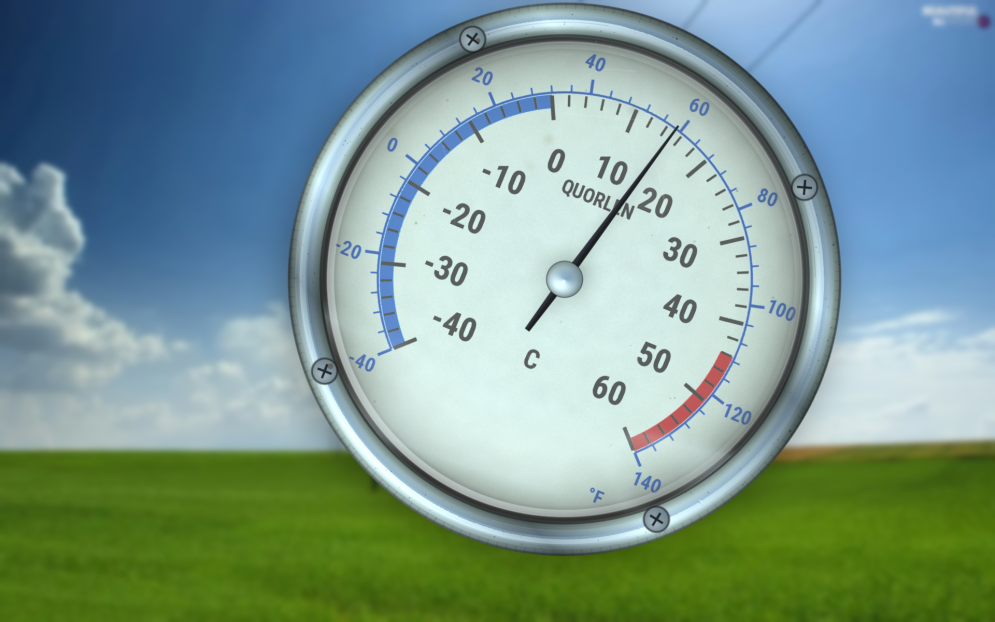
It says 15 °C
